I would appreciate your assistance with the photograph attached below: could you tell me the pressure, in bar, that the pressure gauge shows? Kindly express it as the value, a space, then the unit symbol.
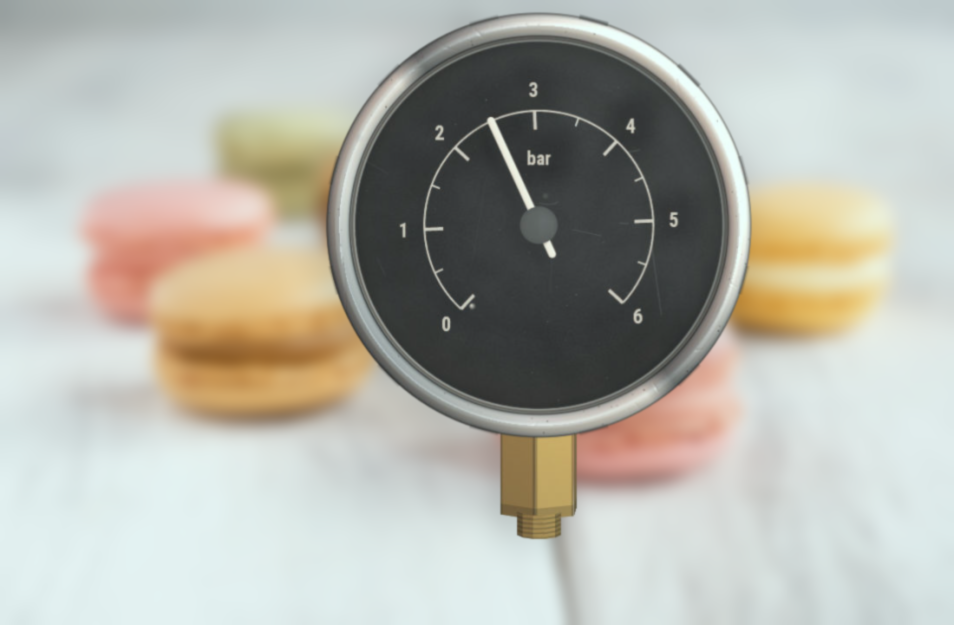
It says 2.5 bar
